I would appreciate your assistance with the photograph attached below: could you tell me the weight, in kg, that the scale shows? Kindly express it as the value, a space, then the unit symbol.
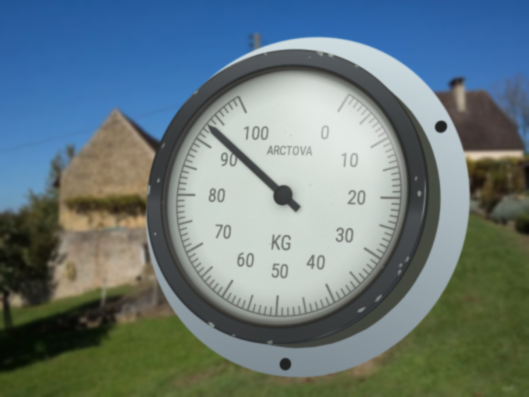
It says 93 kg
